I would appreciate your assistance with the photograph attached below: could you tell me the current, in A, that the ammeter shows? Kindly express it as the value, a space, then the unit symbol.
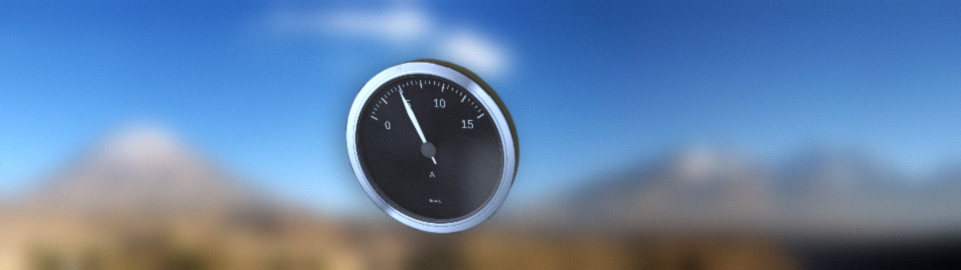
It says 5 A
